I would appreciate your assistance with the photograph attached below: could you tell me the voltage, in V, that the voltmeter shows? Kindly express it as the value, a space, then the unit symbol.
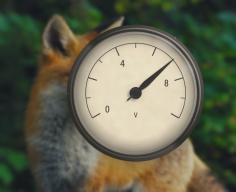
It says 7 V
